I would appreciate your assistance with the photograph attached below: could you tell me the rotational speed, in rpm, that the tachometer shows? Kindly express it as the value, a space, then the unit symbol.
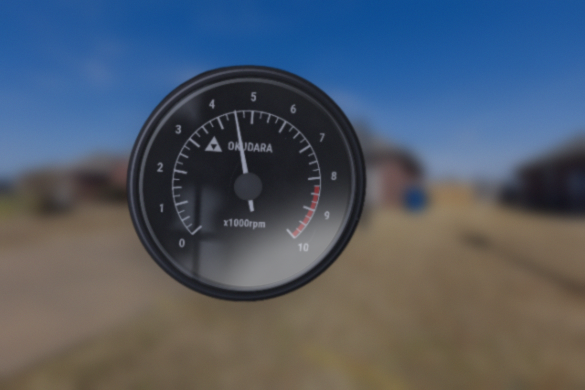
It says 4500 rpm
